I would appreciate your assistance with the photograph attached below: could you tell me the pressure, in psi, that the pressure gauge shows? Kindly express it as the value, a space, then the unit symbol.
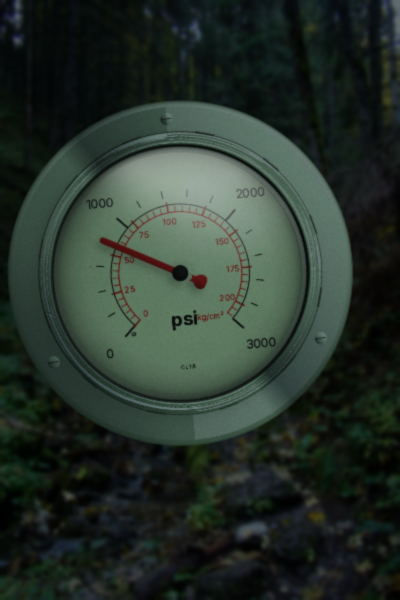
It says 800 psi
